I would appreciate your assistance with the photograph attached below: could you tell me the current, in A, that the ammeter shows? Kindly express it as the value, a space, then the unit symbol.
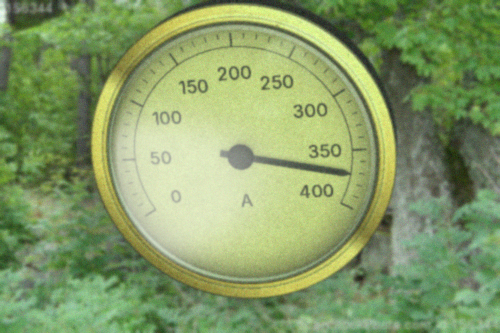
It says 370 A
